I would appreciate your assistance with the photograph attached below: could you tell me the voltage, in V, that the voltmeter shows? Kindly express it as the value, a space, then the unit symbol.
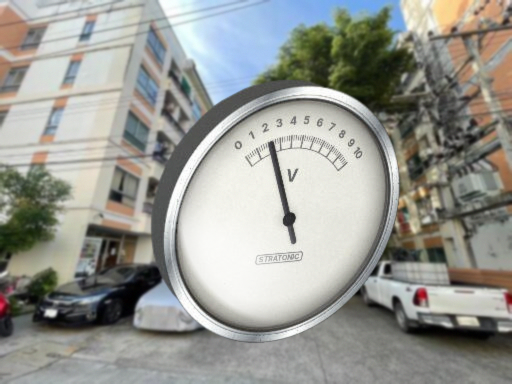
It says 2 V
